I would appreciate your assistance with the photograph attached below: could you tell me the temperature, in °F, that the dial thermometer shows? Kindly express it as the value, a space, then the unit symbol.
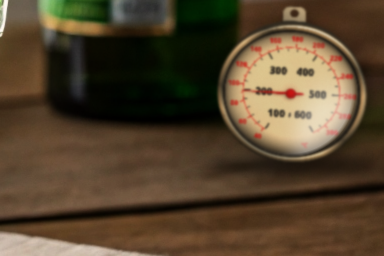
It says 200 °F
